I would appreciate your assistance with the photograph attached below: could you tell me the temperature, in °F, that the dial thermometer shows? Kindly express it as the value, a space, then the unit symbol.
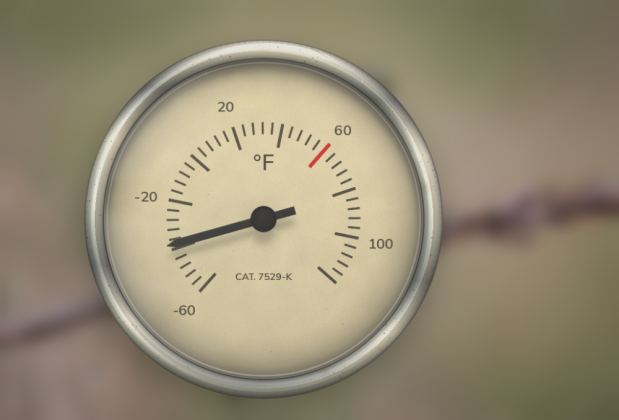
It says -38 °F
